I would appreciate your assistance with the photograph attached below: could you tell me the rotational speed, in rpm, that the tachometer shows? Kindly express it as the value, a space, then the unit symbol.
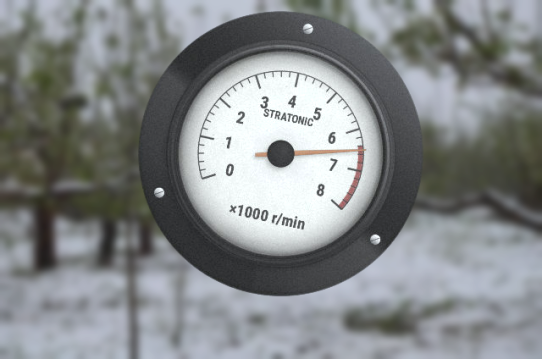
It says 6500 rpm
